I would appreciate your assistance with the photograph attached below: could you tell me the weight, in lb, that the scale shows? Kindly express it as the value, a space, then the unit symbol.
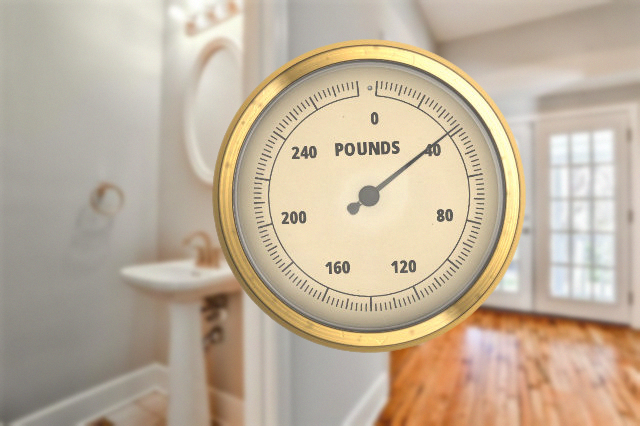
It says 38 lb
